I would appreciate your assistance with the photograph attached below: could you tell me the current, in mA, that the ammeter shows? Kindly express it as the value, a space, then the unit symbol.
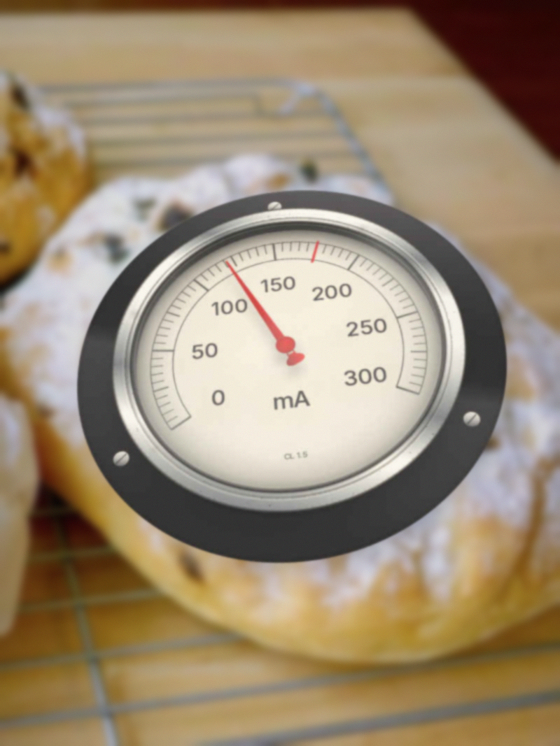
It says 120 mA
